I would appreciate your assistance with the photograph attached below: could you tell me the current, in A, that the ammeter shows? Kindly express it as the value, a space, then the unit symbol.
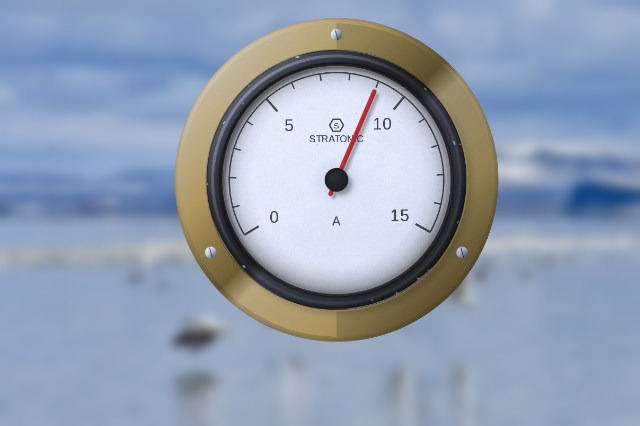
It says 9 A
